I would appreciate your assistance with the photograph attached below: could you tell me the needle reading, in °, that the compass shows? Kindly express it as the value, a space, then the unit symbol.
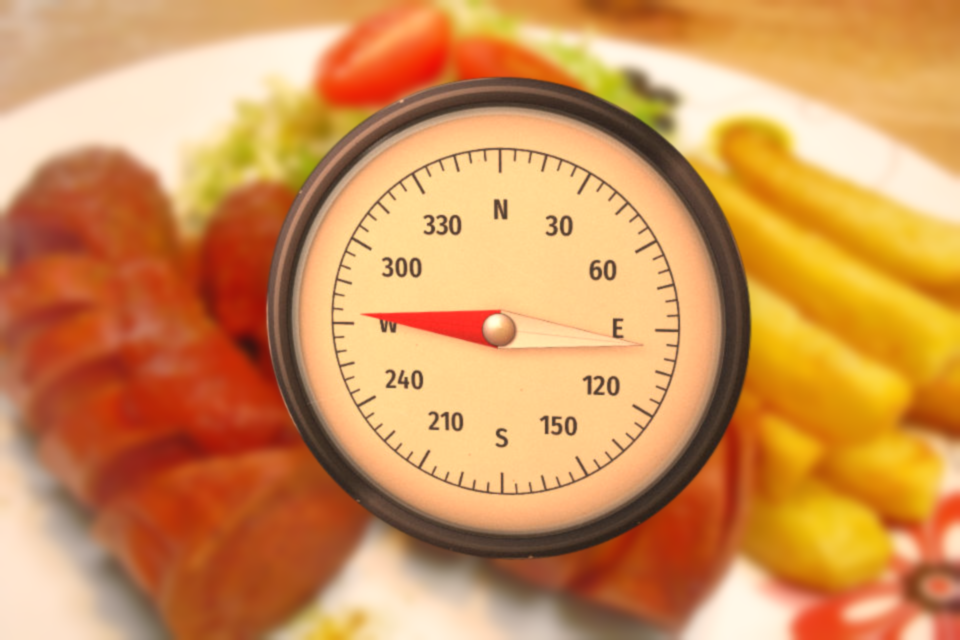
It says 275 °
